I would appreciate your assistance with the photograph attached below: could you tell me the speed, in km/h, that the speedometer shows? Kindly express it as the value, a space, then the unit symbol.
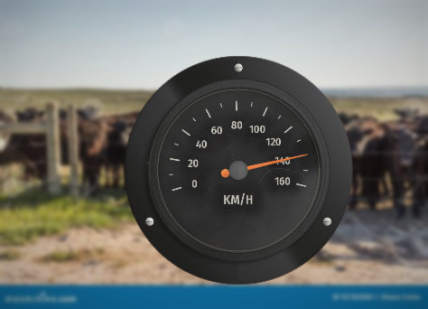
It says 140 km/h
